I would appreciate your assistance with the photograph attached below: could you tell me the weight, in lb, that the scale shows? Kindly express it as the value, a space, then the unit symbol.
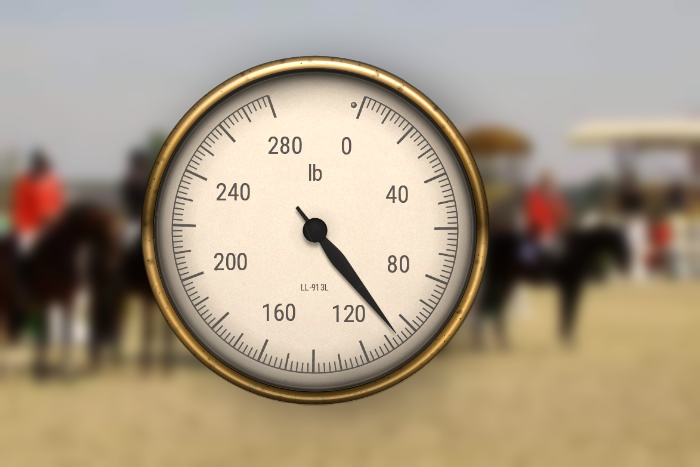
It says 106 lb
